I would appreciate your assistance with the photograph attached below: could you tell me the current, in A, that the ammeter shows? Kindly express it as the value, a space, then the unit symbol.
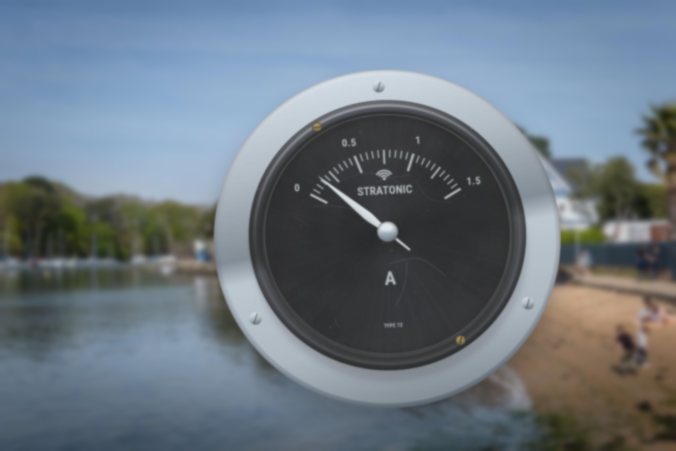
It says 0.15 A
